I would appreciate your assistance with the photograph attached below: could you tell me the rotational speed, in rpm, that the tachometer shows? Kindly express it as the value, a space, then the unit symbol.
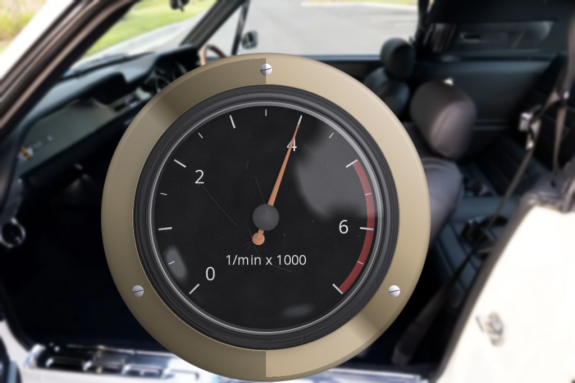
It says 4000 rpm
